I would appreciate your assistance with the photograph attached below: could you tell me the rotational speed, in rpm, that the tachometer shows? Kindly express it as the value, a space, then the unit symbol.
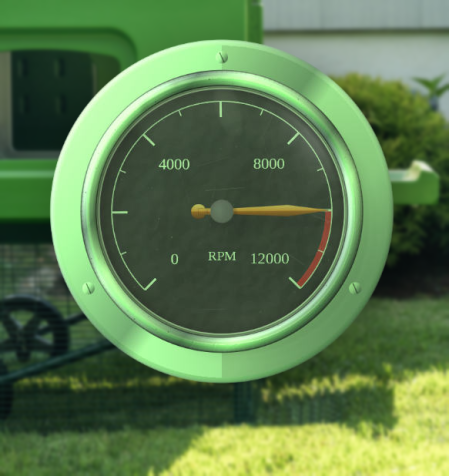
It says 10000 rpm
